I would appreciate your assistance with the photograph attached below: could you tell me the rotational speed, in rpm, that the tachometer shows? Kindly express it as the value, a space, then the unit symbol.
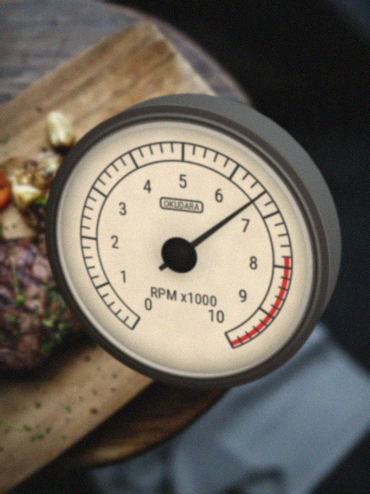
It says 6600 rpm
